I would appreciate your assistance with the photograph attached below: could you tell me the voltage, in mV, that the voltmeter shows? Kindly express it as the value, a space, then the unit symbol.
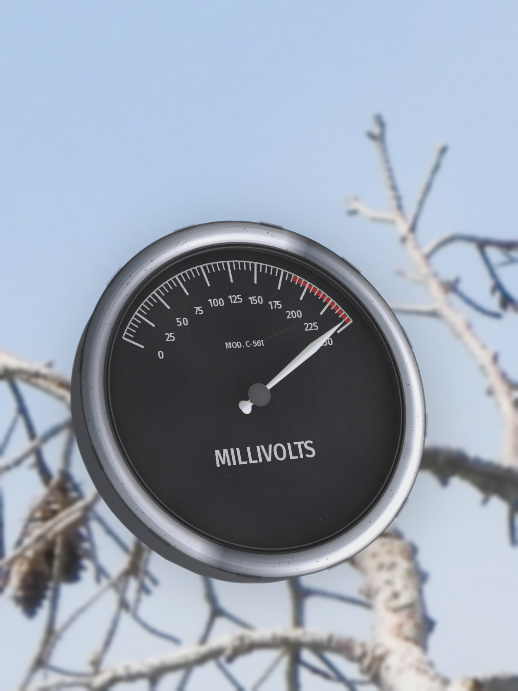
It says 245 mV
